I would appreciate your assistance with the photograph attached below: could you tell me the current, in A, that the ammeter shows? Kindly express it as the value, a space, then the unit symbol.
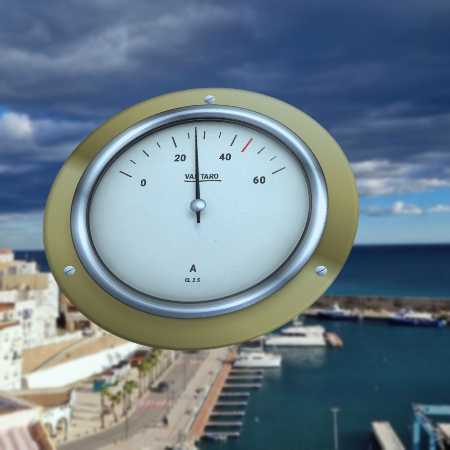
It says 27.5 A
